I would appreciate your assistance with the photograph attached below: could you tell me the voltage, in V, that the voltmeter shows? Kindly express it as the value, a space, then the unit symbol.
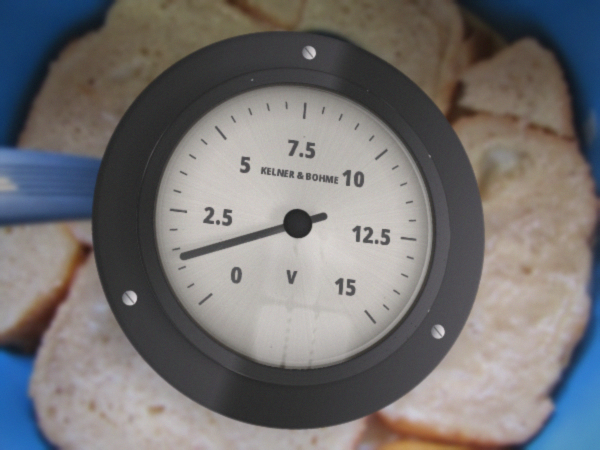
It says 1.25 V
